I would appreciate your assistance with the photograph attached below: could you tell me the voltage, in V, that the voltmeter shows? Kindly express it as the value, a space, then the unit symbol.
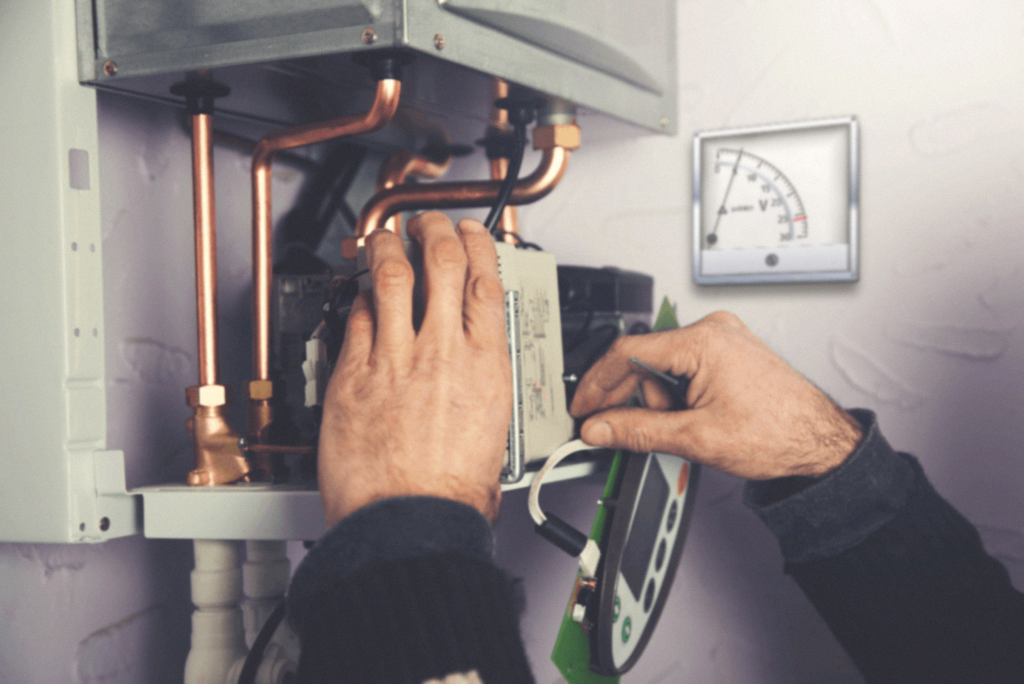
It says 5 V
